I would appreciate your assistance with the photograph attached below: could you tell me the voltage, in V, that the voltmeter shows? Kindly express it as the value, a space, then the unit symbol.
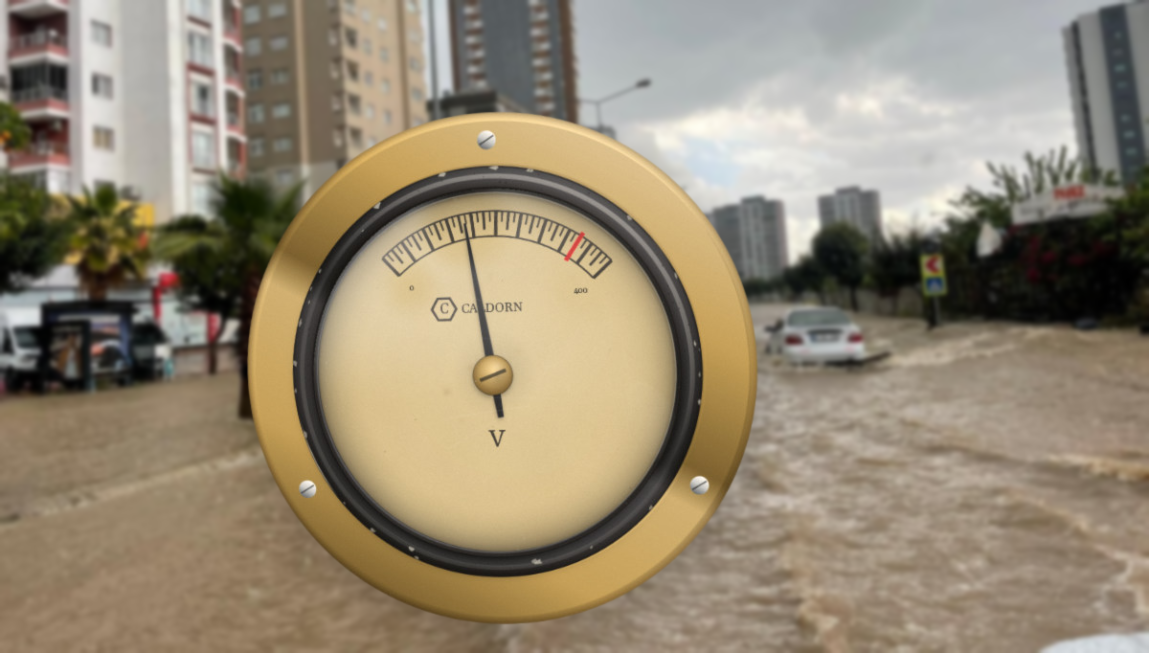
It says 150 V
